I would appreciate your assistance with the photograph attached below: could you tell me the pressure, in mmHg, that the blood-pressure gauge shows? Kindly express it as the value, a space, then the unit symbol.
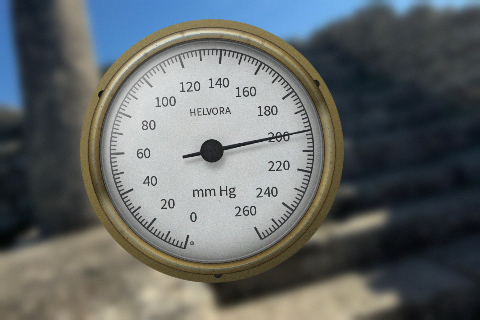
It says 200 mmHg
